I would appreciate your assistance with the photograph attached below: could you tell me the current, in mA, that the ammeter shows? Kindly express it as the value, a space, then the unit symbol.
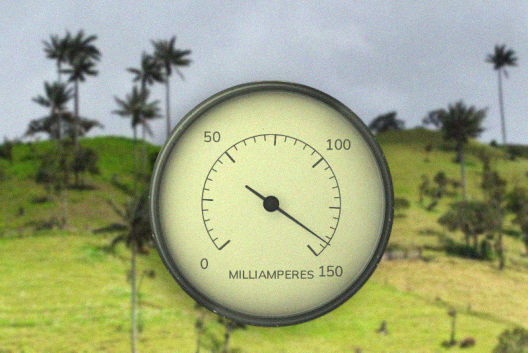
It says 142.5 mA
